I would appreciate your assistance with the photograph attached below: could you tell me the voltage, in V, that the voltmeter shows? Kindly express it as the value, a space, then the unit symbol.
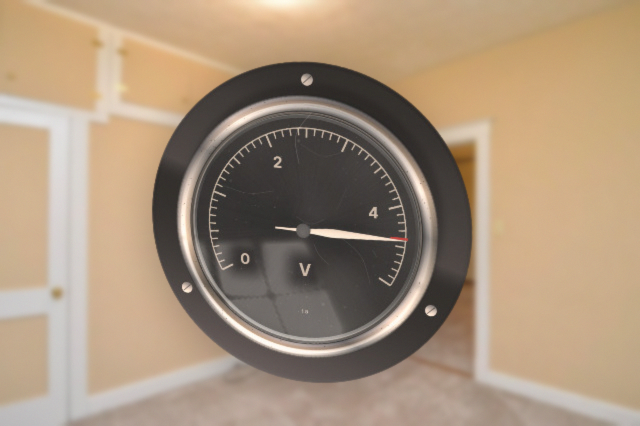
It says 4.4 V
